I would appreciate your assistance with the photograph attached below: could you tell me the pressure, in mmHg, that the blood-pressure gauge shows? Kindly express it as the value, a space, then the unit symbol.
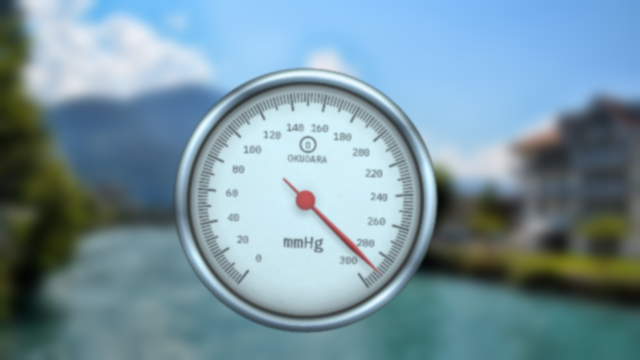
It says 290 mmHg
